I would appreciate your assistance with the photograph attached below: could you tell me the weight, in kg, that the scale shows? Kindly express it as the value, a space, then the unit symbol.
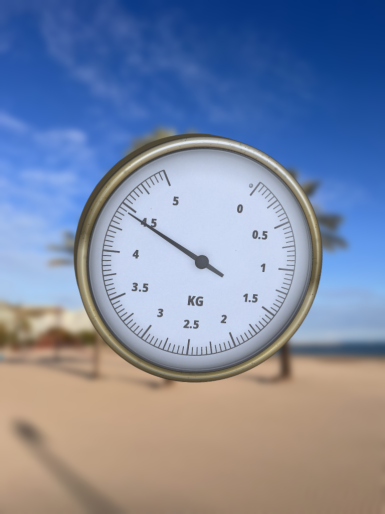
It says 4.45 kg
